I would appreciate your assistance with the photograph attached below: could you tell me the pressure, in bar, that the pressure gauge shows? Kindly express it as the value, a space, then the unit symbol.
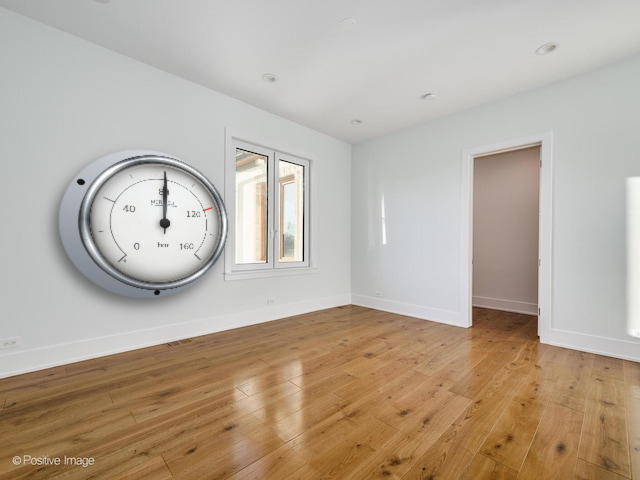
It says 80 bar
